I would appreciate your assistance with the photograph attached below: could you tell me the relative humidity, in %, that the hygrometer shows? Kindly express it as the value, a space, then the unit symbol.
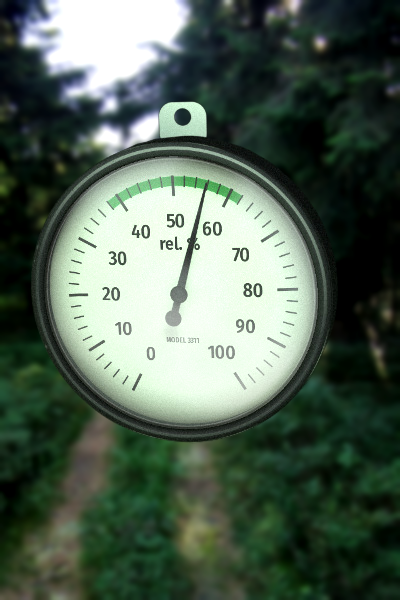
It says 56 %
